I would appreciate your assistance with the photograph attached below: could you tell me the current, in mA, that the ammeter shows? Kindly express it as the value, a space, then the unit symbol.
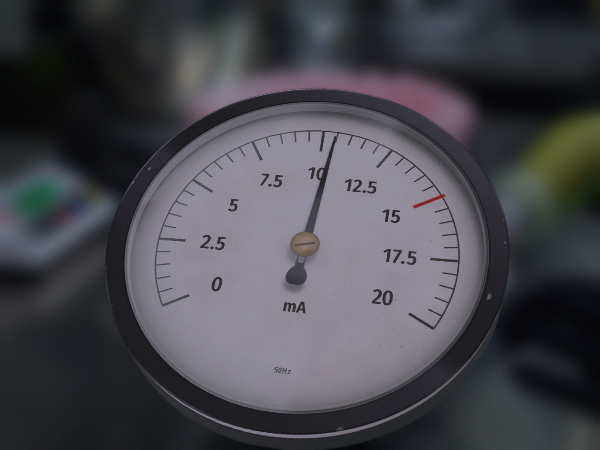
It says 10.5 mA
